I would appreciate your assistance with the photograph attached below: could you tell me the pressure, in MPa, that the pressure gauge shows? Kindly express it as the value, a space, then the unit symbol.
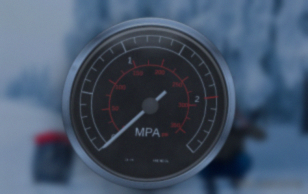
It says 0 MPa
